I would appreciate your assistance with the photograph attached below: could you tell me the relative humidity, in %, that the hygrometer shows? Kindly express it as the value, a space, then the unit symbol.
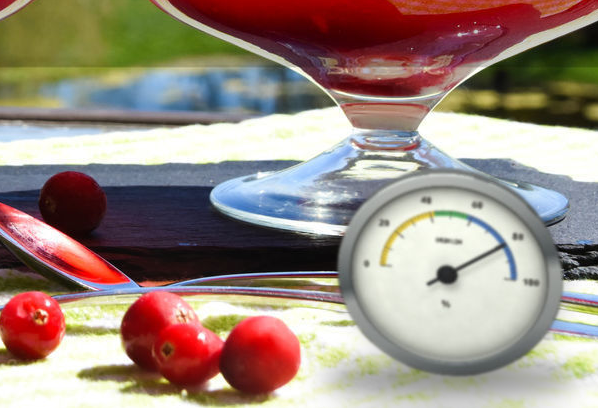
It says 80 %
